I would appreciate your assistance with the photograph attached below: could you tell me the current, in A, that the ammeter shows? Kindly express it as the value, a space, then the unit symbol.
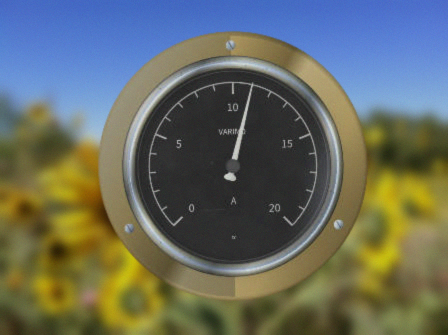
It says 11 A
